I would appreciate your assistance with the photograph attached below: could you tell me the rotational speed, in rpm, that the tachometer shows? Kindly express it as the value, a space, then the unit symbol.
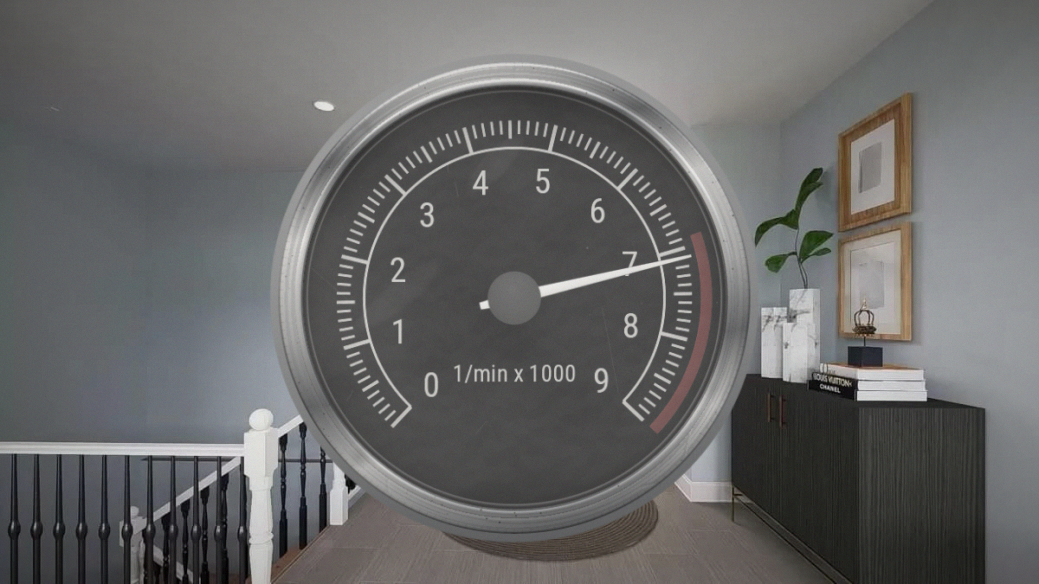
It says 7100 rpm
